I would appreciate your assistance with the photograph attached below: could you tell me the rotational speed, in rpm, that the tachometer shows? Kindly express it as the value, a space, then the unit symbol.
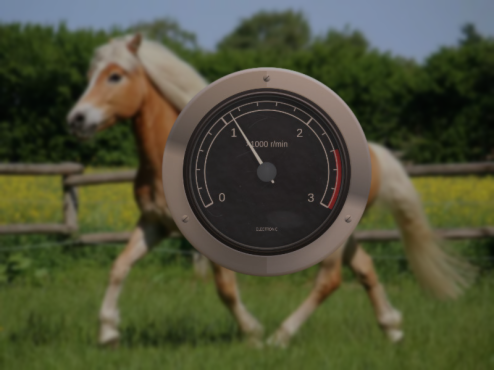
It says 1100 rpm
